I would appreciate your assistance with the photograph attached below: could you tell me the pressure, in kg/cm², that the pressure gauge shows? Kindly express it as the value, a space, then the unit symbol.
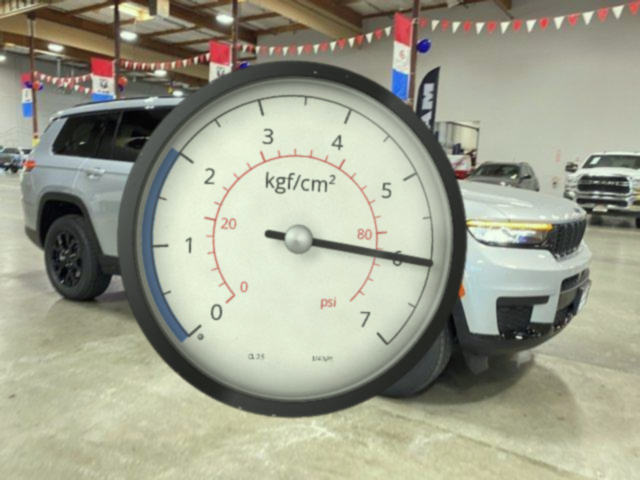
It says 6 kg/cm²
